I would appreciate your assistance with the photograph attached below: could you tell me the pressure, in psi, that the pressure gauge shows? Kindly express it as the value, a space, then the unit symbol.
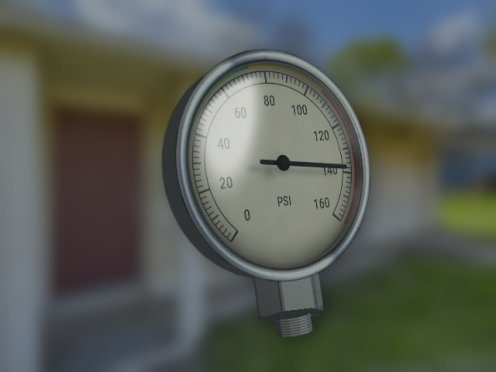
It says 138 psi
